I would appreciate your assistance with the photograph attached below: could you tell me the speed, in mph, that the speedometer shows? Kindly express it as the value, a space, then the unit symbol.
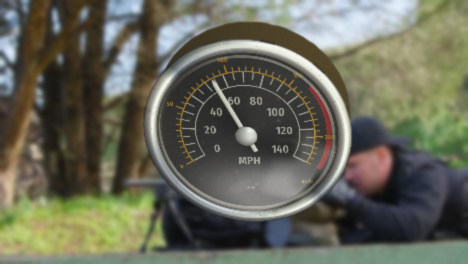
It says 55 mph
